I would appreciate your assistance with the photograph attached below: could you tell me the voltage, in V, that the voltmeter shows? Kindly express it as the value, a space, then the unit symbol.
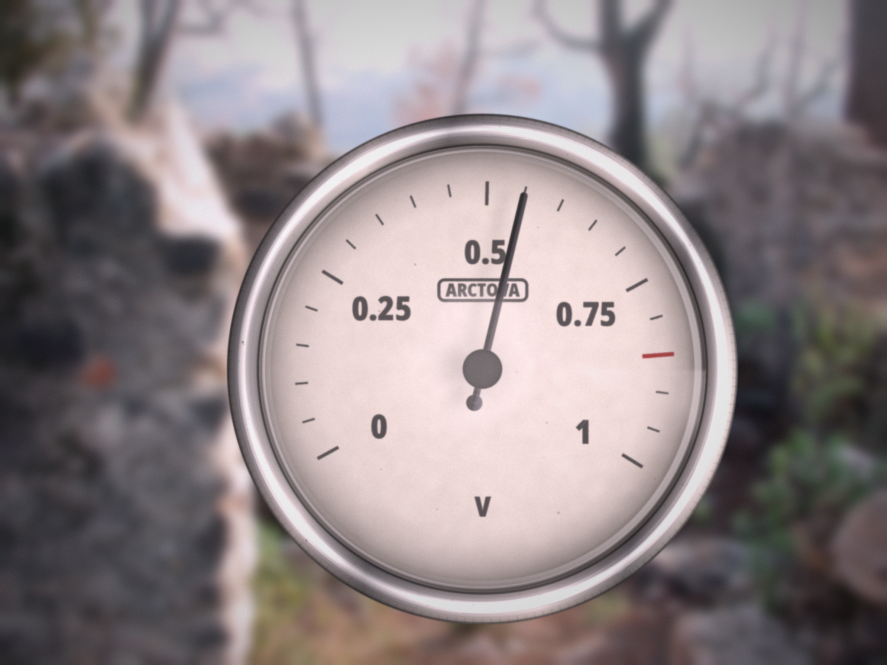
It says 0.55 V
